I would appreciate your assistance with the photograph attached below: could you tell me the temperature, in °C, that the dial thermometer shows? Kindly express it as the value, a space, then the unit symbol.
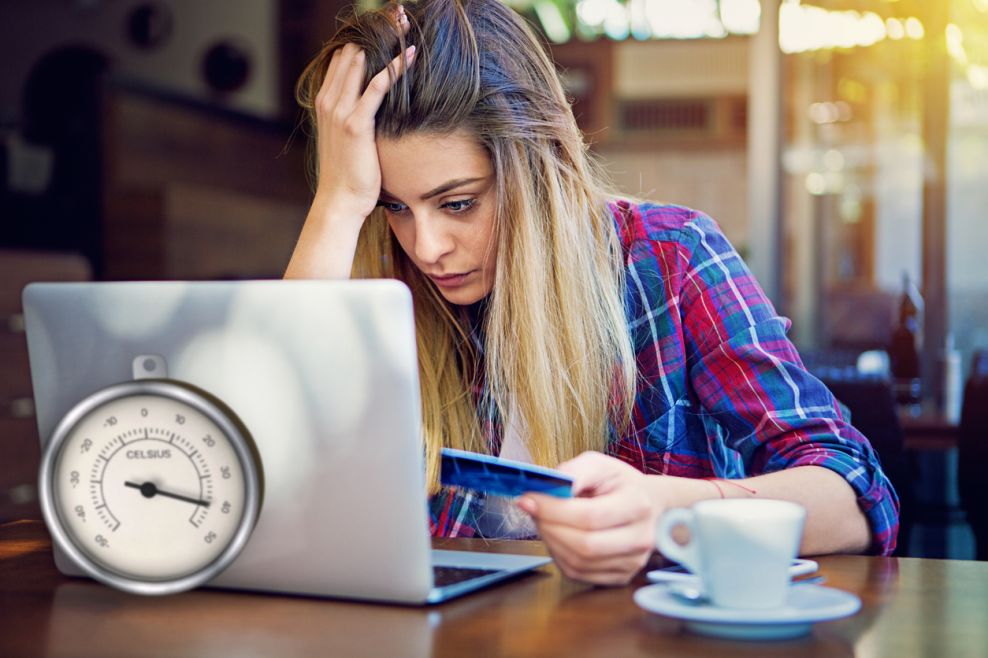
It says 40 °C
